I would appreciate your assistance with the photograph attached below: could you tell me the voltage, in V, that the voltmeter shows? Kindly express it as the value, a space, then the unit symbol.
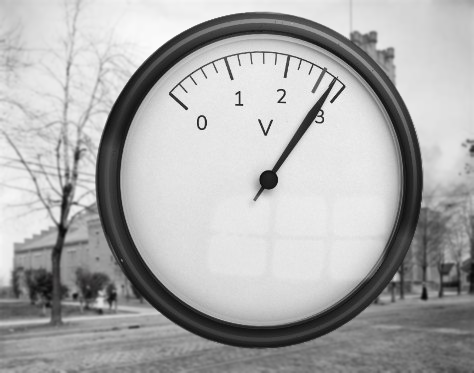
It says 2.8 V
